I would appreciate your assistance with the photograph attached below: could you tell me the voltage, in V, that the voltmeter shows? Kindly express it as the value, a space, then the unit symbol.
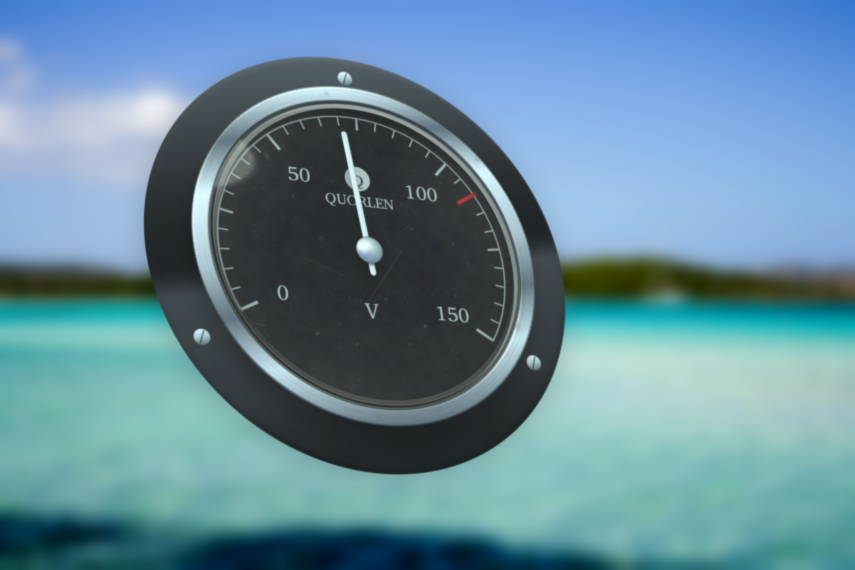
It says 70 V
